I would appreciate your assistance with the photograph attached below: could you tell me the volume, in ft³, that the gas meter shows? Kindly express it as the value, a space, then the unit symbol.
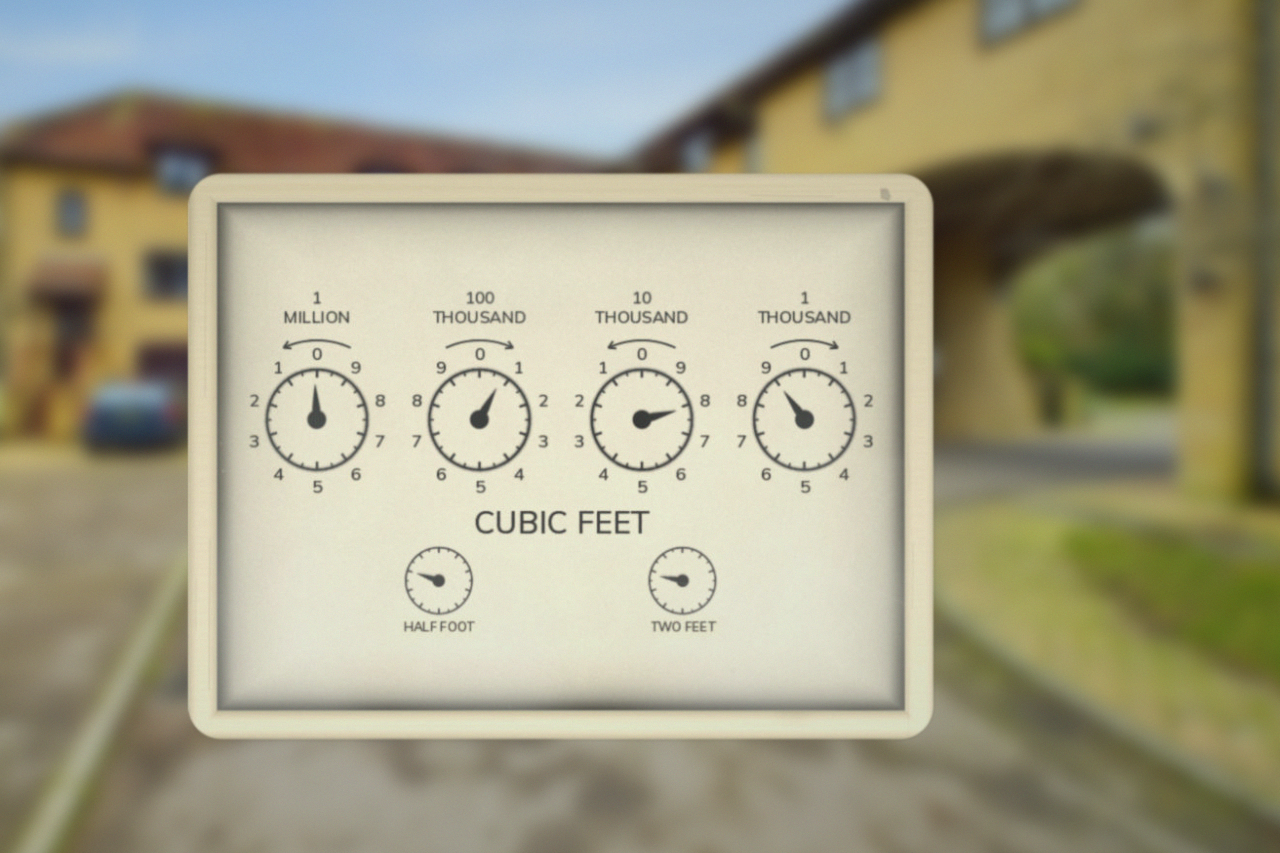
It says 7900 ft³
